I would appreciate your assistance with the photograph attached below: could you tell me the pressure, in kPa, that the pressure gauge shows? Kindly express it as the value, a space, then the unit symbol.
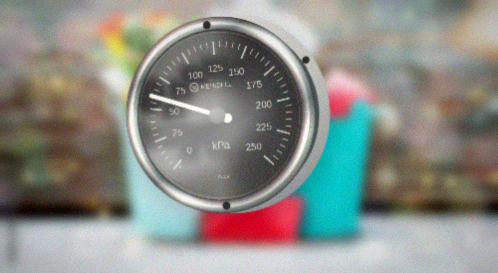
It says 60 kPa
